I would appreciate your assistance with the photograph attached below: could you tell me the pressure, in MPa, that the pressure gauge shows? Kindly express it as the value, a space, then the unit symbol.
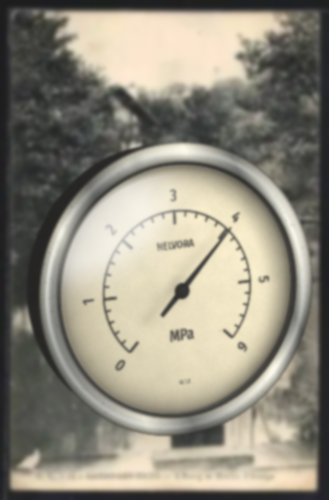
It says 4 MPa
